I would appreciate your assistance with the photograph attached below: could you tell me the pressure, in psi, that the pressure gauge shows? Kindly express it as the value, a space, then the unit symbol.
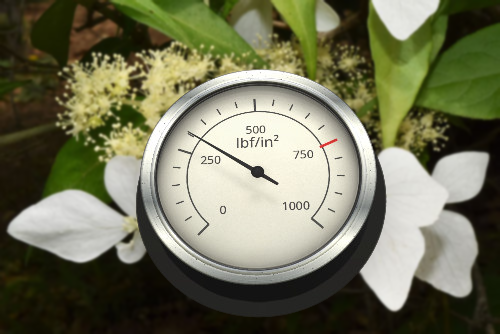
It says 300 psi
